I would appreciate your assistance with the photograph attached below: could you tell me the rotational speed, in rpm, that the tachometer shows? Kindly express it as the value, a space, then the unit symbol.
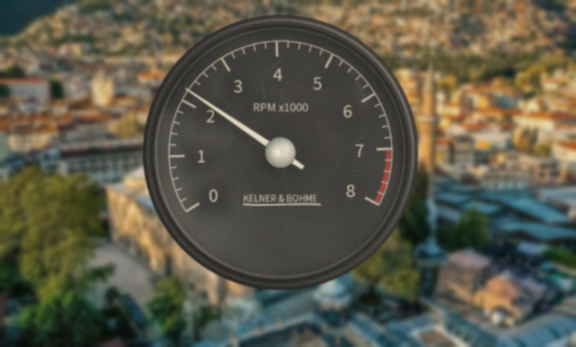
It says 2200 rpm
